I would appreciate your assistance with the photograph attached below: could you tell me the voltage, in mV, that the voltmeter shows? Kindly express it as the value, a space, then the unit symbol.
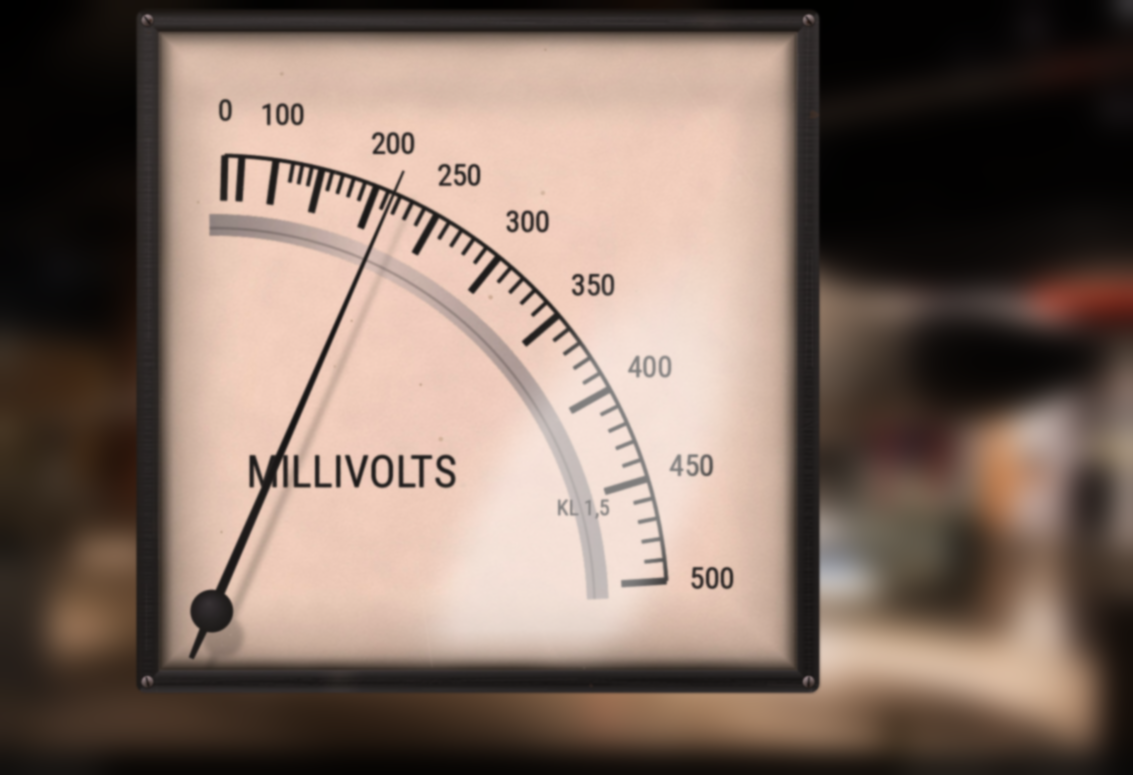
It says 215 mV
